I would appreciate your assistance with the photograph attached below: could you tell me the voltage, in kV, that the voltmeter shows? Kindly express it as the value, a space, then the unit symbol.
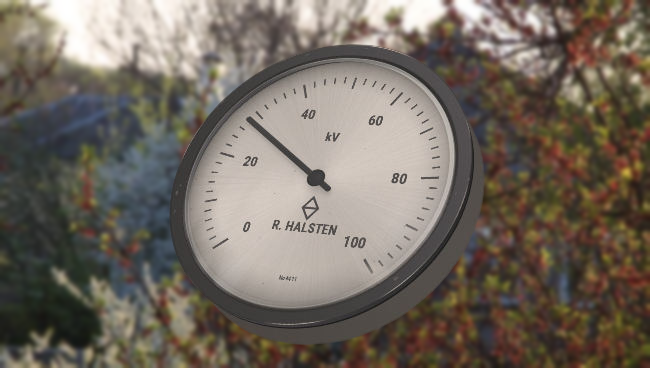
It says 28 kV
